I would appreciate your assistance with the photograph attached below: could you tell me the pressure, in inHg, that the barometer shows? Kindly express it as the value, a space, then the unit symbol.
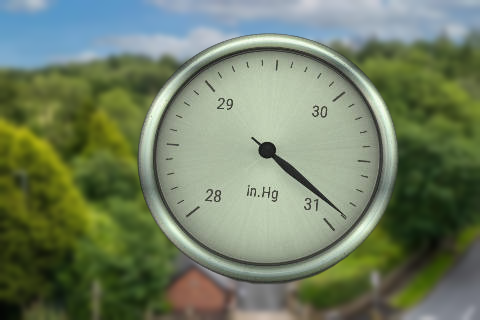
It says 30.9 inHg
